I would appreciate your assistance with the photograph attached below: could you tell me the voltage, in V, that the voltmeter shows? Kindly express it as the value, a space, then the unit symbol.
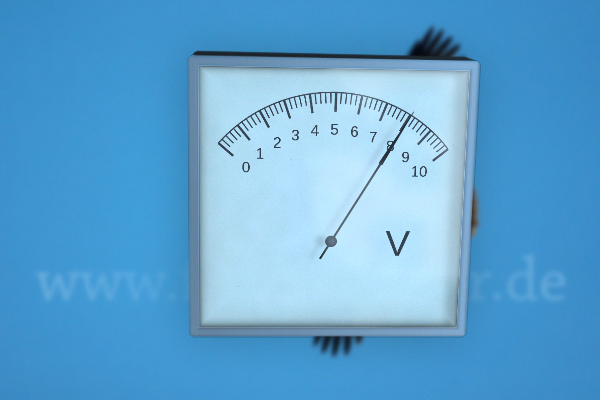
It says 8 V
